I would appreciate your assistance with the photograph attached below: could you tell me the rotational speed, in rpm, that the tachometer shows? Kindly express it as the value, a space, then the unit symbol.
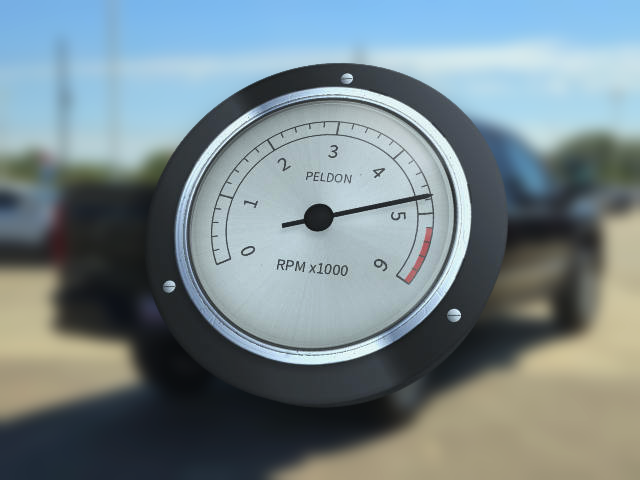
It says 4800 rpm
